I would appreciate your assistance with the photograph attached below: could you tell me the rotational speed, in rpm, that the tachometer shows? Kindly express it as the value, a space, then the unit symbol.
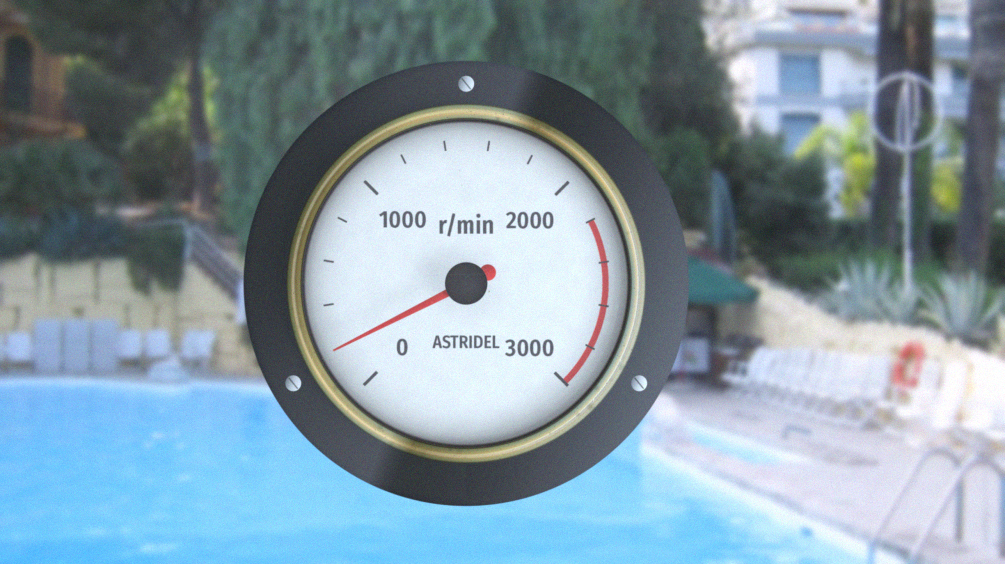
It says 200 rpm
